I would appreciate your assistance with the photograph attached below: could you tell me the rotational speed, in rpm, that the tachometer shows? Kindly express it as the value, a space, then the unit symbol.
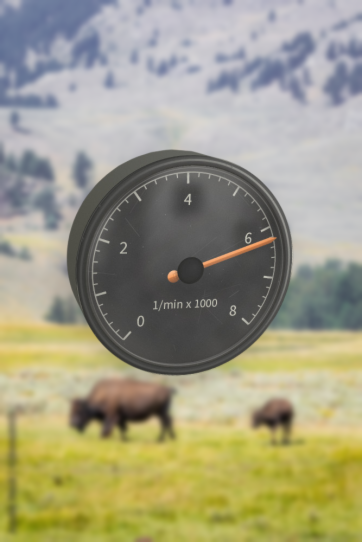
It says 6200 rpm
